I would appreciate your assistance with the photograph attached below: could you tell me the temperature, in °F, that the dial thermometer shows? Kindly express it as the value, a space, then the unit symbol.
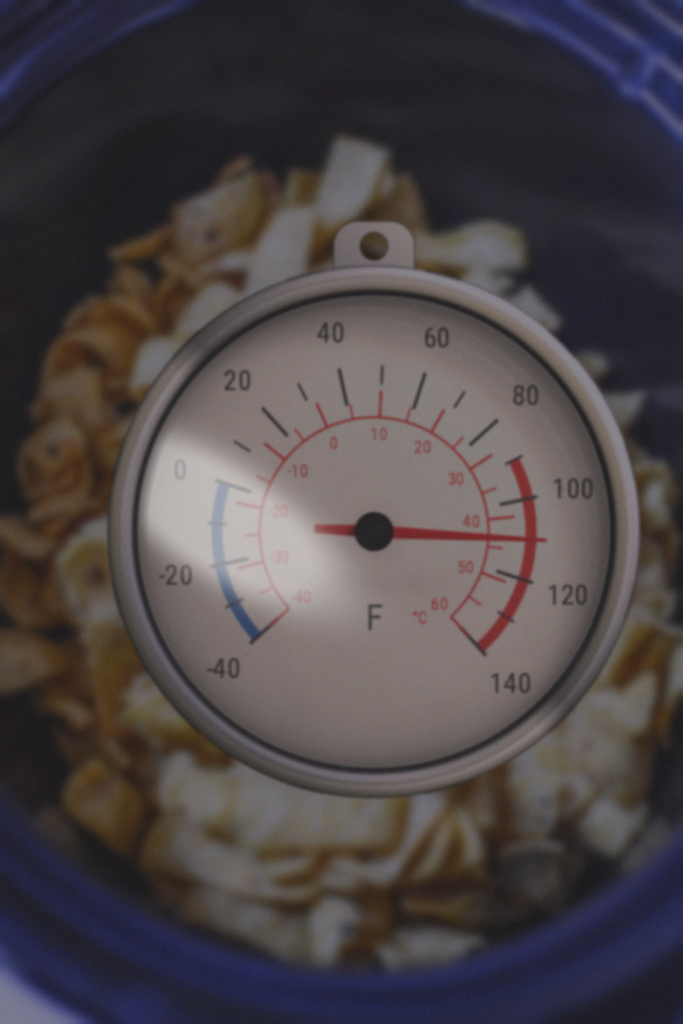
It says 110 °F
